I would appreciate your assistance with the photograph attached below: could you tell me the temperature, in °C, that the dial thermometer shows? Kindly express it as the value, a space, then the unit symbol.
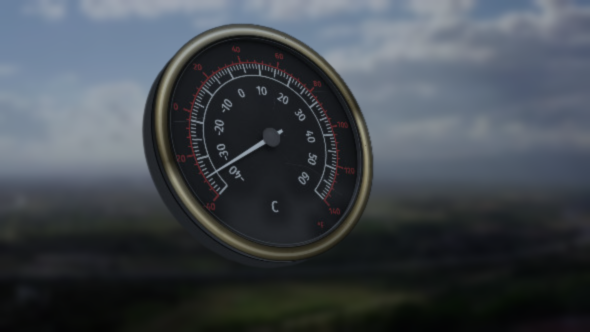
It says -35 °C
